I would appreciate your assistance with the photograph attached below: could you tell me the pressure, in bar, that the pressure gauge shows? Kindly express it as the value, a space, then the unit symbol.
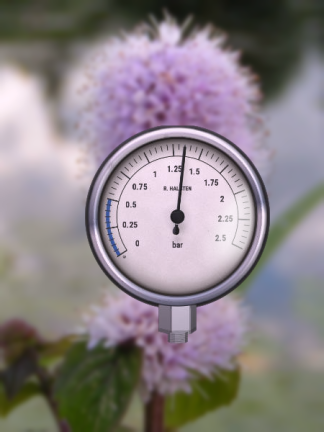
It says 1.35 bar
